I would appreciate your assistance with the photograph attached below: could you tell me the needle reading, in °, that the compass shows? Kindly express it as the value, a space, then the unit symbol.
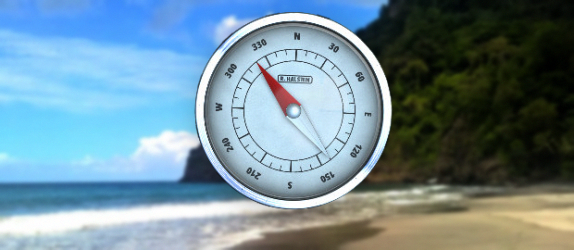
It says 320 °
